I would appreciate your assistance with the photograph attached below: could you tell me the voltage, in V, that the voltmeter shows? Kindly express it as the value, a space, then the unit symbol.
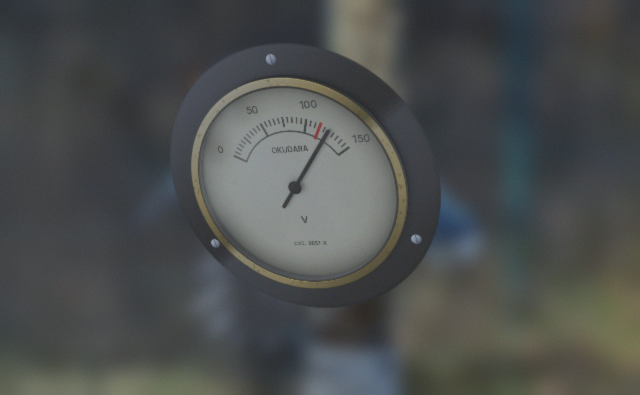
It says 125 V
